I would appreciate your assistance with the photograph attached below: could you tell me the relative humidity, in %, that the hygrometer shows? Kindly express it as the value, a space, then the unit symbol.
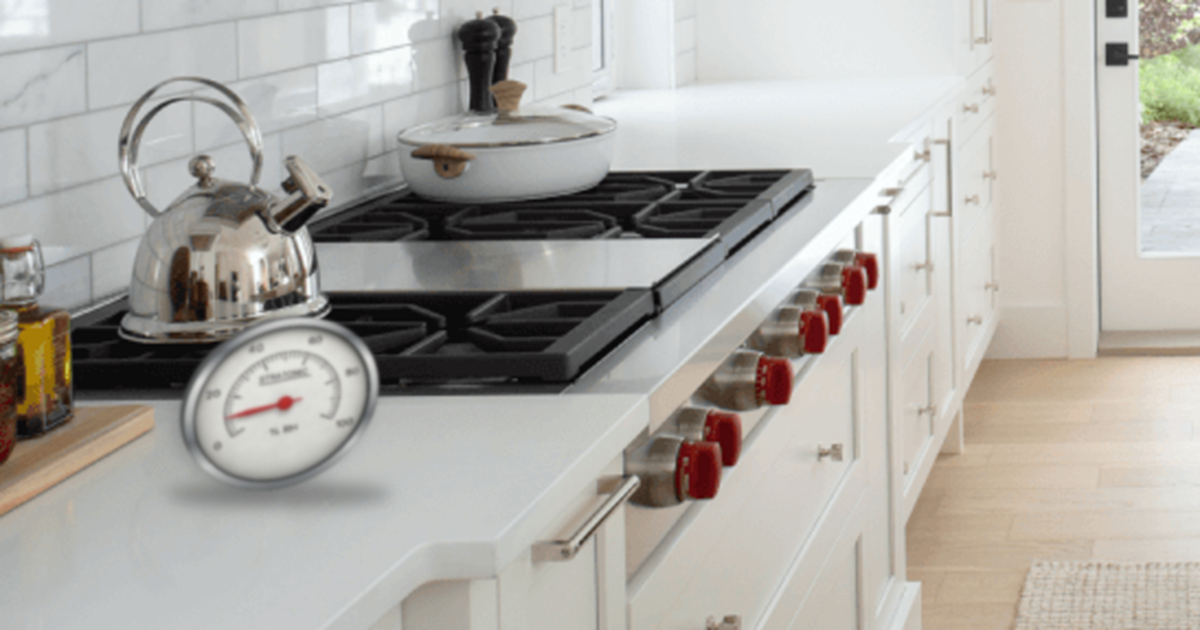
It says 10 %
